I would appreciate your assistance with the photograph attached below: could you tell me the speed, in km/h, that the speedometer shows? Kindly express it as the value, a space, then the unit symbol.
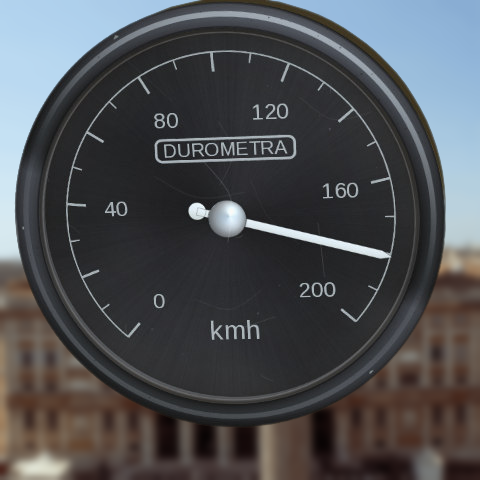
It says 180 km/h
